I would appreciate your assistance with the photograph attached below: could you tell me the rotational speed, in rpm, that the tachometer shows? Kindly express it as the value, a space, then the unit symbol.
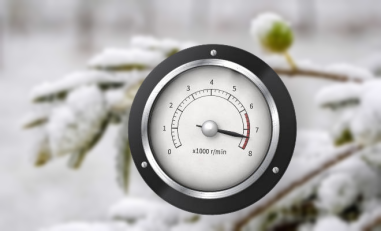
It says 7400 rpm
